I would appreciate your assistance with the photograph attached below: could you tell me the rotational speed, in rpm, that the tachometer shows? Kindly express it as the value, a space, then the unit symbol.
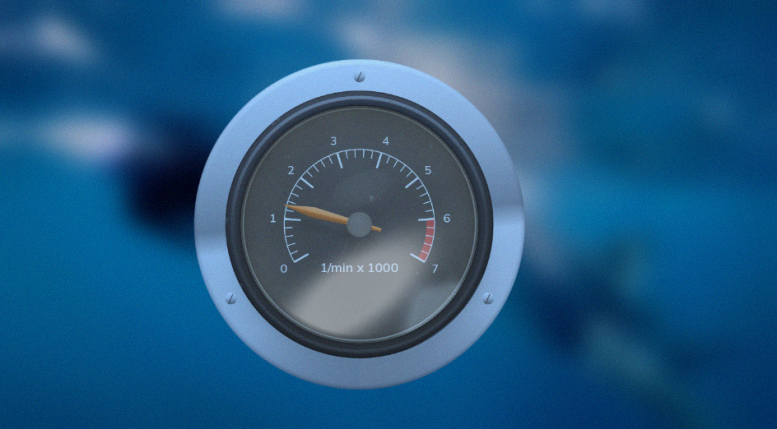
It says 1300 rpm
